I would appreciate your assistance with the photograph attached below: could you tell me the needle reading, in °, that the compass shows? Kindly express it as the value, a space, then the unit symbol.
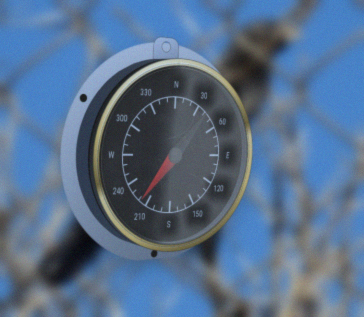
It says 220 °
